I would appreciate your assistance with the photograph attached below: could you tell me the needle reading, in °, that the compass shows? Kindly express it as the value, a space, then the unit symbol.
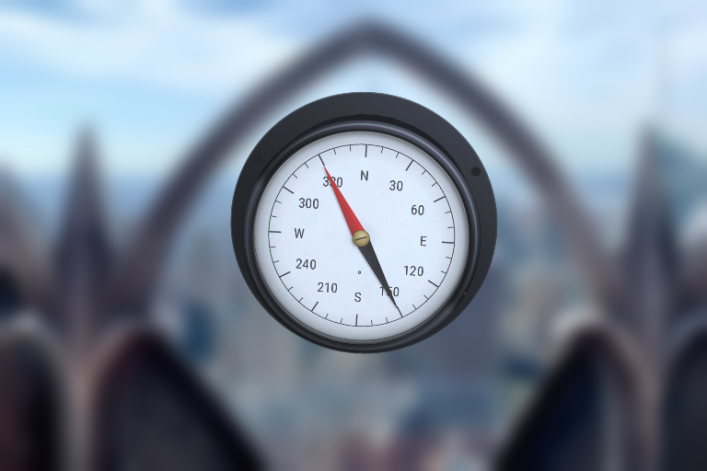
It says 330 °
